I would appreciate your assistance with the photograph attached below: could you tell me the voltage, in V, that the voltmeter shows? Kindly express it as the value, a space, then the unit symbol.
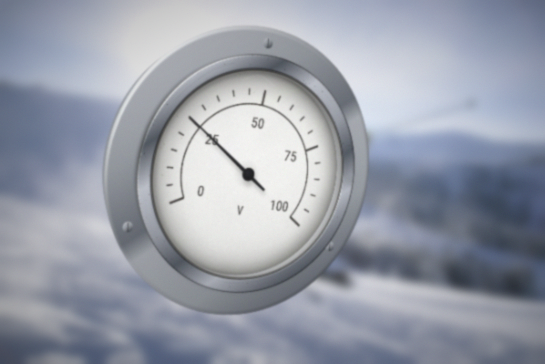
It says 25 V
